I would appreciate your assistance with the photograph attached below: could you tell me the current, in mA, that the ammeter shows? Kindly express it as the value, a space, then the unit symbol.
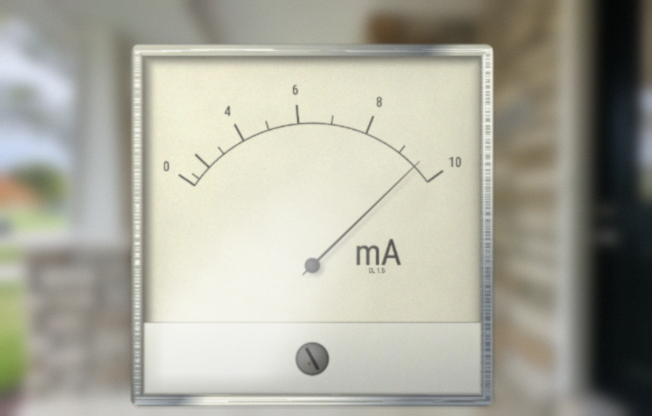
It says 9.5 mA
